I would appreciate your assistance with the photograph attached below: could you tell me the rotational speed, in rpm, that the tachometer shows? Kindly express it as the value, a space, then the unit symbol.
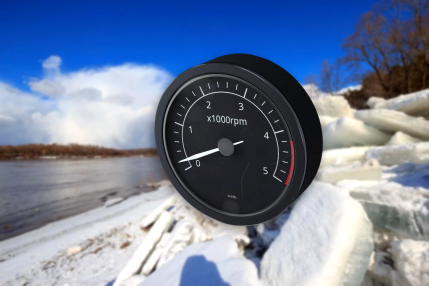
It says 200 rpm
